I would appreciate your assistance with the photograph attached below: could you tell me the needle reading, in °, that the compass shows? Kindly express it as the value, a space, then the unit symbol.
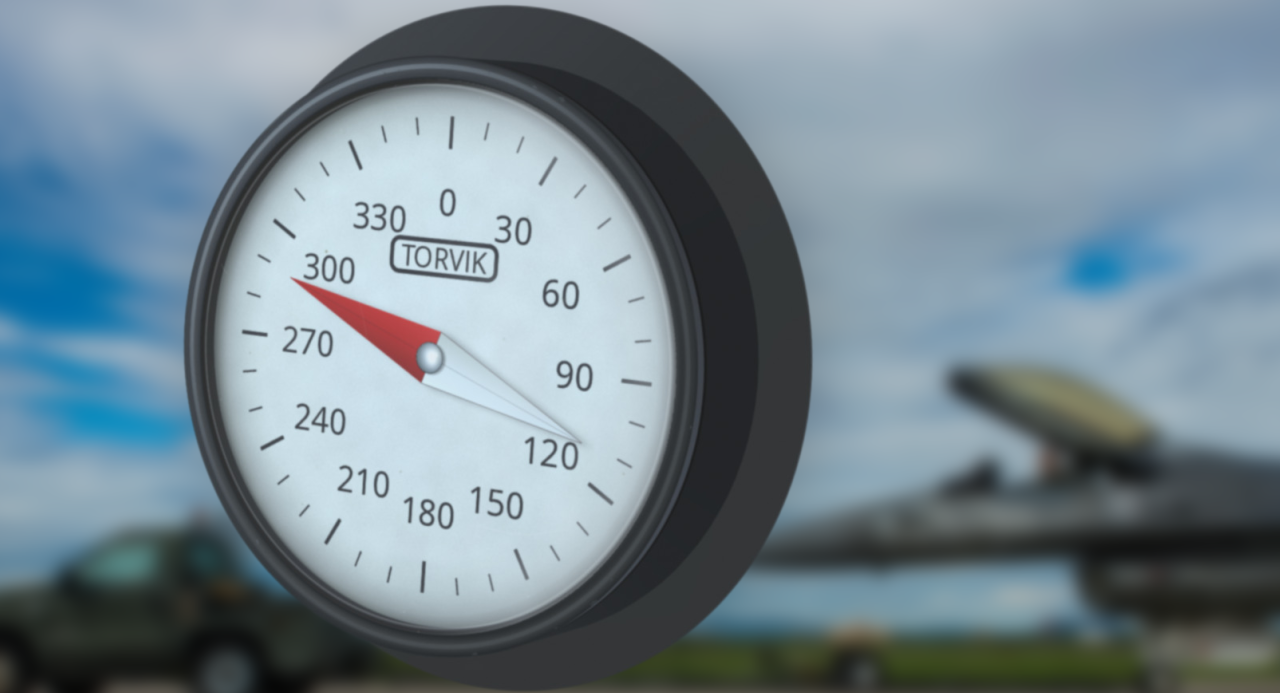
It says 290 °
